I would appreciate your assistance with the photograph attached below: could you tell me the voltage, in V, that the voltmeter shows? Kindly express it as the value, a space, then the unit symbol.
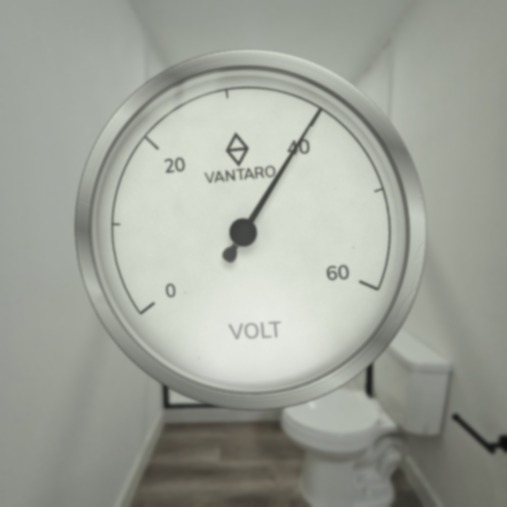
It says 40 V
